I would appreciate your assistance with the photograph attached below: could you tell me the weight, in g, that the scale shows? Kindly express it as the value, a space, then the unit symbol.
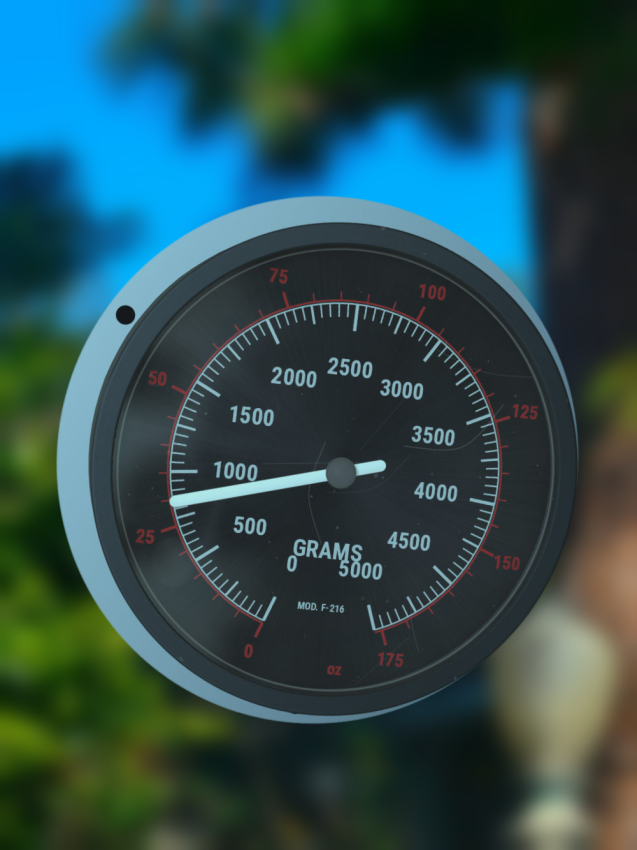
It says 850 g
